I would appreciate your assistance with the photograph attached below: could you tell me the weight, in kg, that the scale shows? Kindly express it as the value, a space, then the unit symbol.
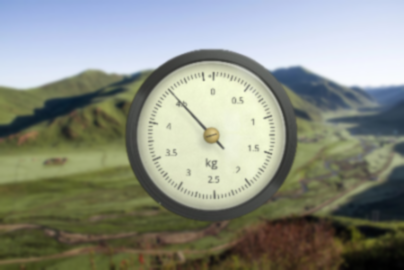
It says 4.5 kg
